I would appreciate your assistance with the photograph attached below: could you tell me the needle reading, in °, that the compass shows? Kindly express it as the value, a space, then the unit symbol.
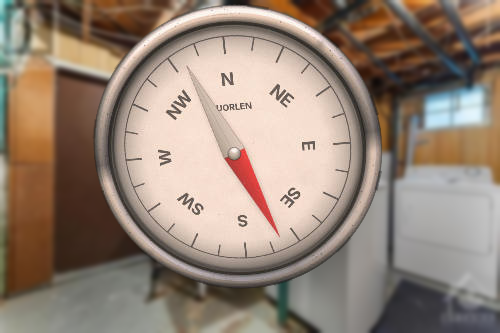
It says 157.5 °
